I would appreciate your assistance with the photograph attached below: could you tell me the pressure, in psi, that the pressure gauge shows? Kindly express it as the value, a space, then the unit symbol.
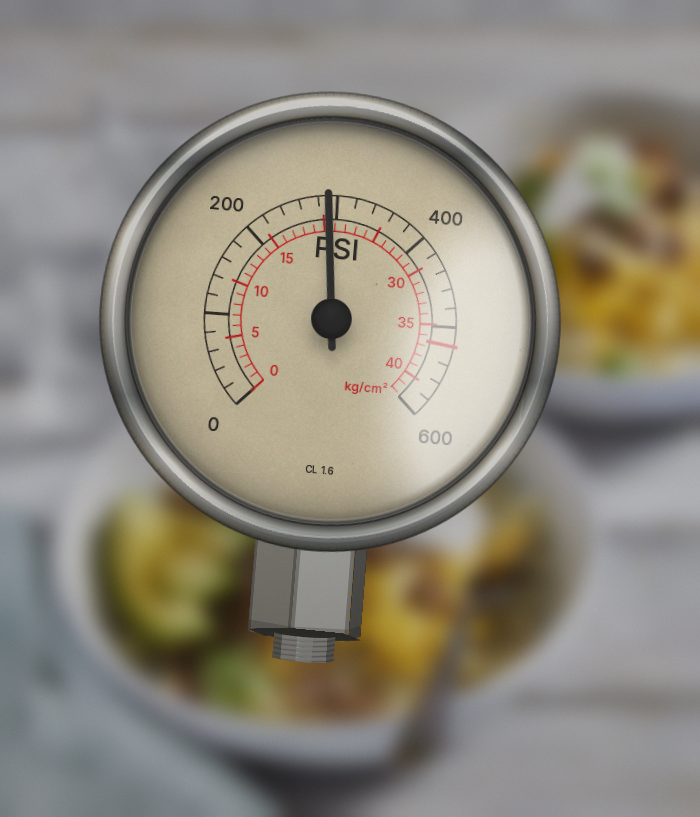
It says 290 psi
